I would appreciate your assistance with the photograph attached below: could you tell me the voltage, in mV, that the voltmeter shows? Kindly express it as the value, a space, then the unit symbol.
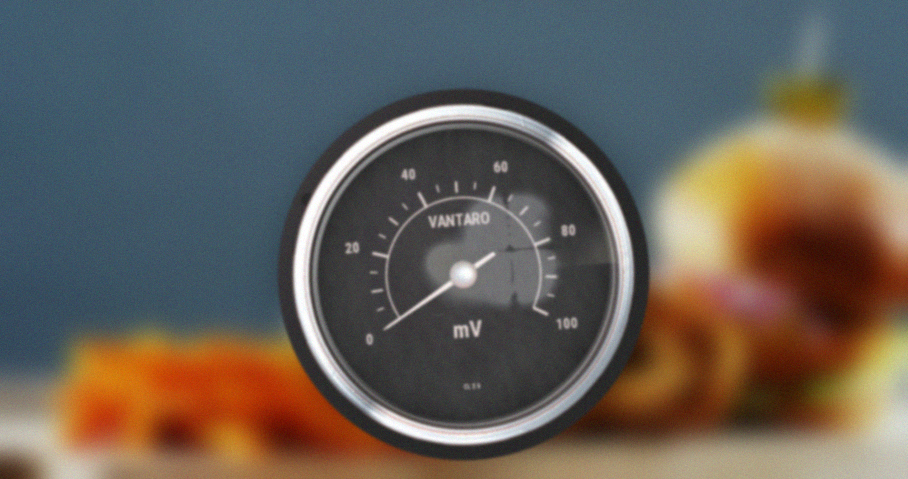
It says 0 mV
